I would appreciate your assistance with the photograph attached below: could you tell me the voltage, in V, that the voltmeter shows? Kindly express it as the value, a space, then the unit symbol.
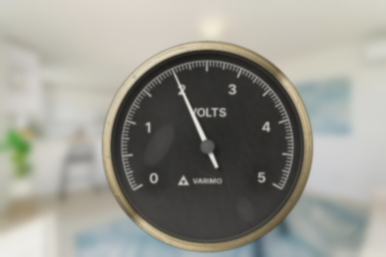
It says 2 V
